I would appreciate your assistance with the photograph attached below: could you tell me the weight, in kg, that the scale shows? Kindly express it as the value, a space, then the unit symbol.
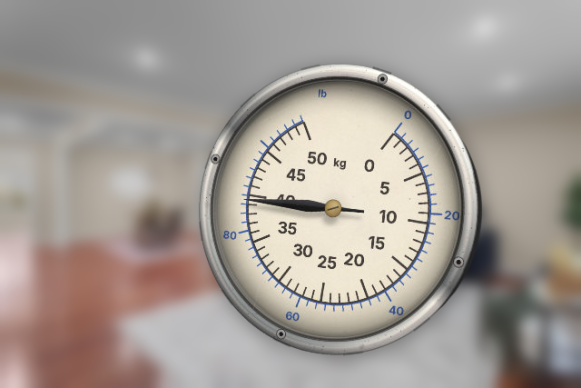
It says 39.5 kg
